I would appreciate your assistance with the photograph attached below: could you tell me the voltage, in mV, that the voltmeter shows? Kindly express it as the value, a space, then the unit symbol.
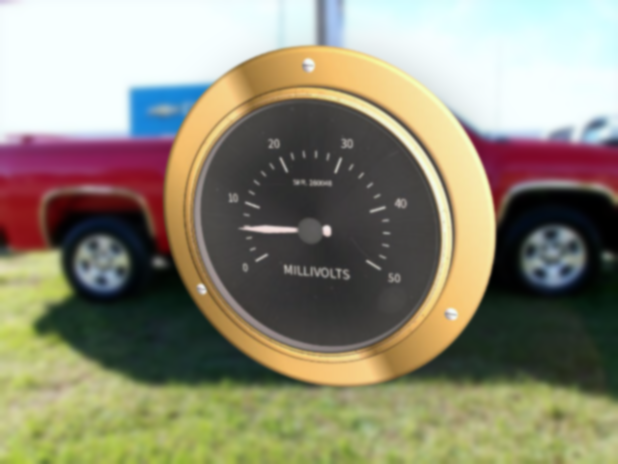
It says 6 mV
